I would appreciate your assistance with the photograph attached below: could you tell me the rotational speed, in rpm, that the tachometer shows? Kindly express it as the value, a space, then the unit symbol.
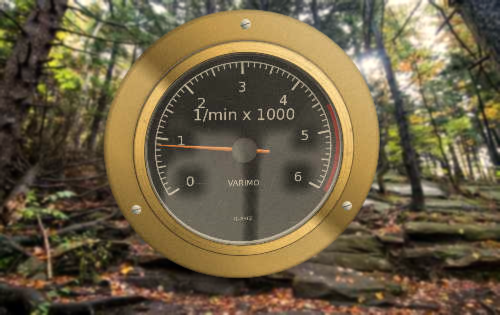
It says 900 rpm
